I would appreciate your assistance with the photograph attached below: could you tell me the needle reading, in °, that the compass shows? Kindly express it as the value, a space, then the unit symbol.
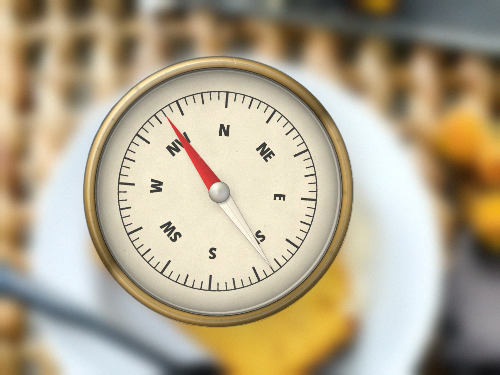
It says 320 °
